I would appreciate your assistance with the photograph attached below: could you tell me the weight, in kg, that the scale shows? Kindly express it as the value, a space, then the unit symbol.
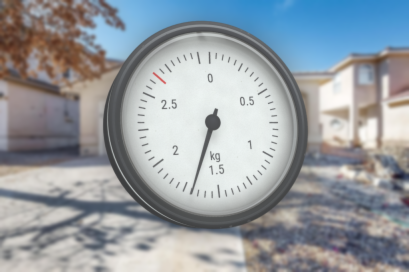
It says 1.7 kg
